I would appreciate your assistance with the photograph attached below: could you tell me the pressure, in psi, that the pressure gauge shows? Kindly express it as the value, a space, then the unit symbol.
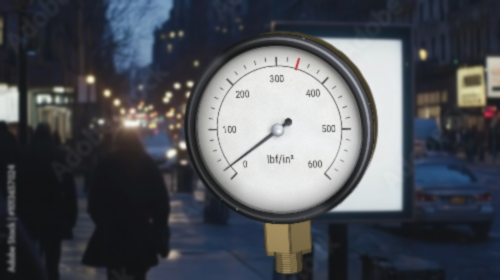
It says 20 psi
